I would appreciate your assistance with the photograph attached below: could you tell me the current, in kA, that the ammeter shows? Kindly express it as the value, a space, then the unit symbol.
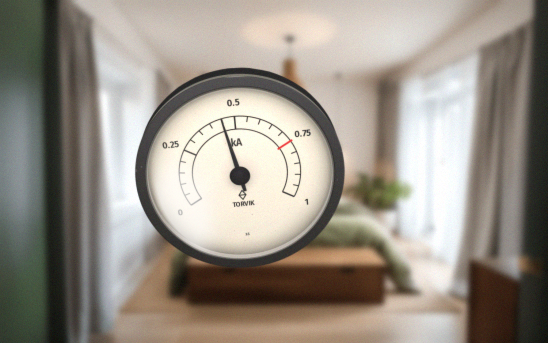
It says 0.45 kA
